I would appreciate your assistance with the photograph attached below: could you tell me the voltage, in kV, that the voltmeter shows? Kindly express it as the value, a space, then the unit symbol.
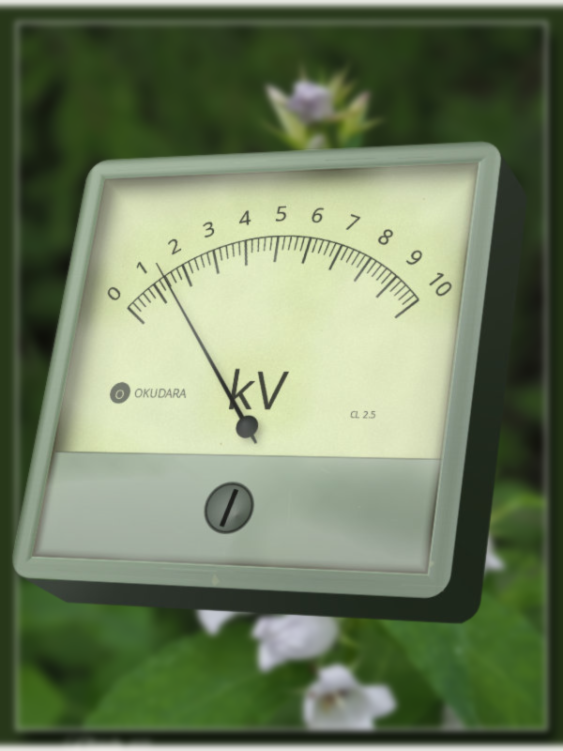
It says 1.4 kV
